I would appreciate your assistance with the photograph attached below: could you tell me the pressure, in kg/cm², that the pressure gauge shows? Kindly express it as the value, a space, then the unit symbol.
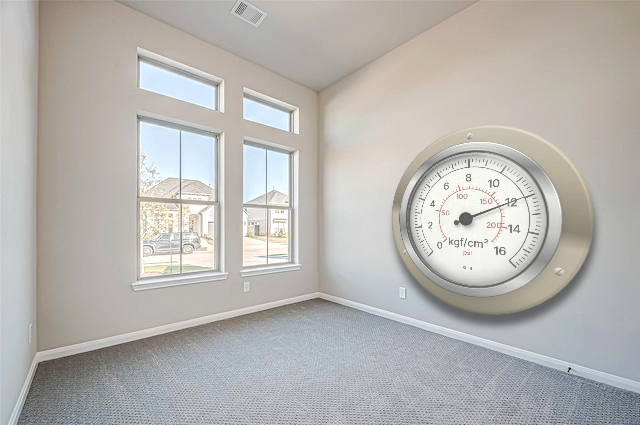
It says 12 kg/cm²
